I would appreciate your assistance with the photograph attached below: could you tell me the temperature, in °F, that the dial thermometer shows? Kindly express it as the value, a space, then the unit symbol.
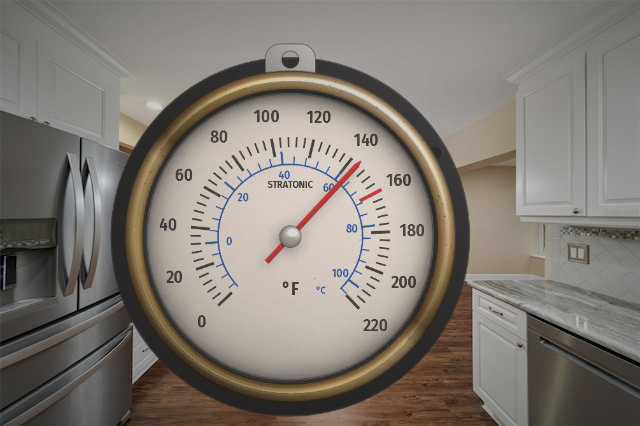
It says 144 °F
